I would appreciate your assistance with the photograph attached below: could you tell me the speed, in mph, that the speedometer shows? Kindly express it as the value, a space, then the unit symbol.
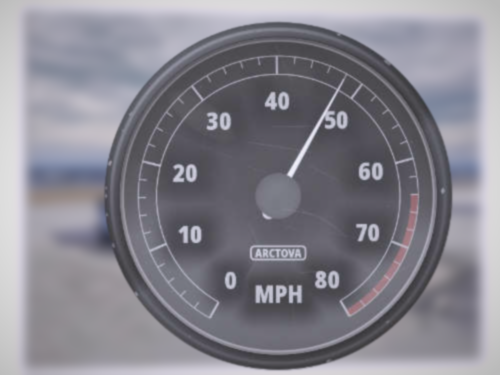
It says 48 mph
